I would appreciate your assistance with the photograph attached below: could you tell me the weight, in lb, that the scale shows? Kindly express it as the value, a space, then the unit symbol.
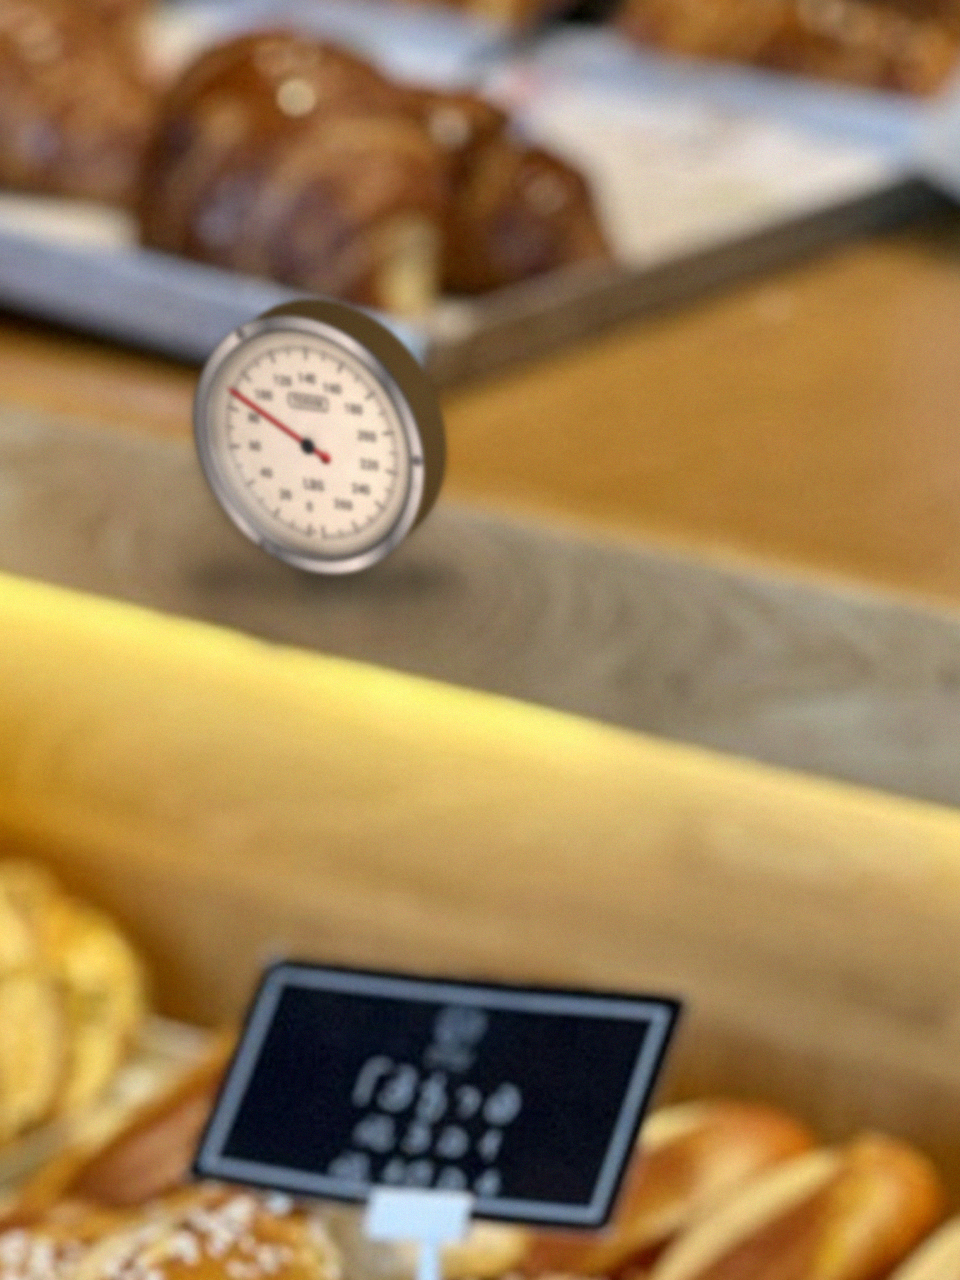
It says 90 lb
